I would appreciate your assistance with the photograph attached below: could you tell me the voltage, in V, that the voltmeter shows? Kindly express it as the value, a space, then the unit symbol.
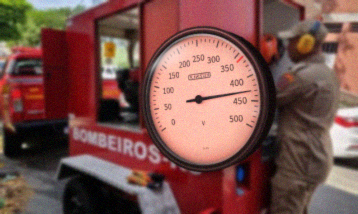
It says 430 V
